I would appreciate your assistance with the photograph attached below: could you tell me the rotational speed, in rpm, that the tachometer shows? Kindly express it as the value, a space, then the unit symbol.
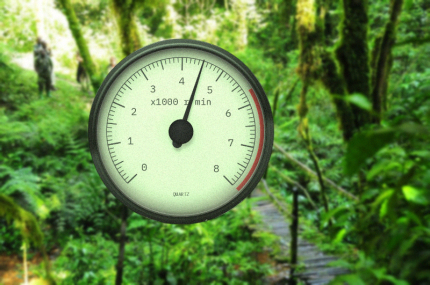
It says 4500 rpm
